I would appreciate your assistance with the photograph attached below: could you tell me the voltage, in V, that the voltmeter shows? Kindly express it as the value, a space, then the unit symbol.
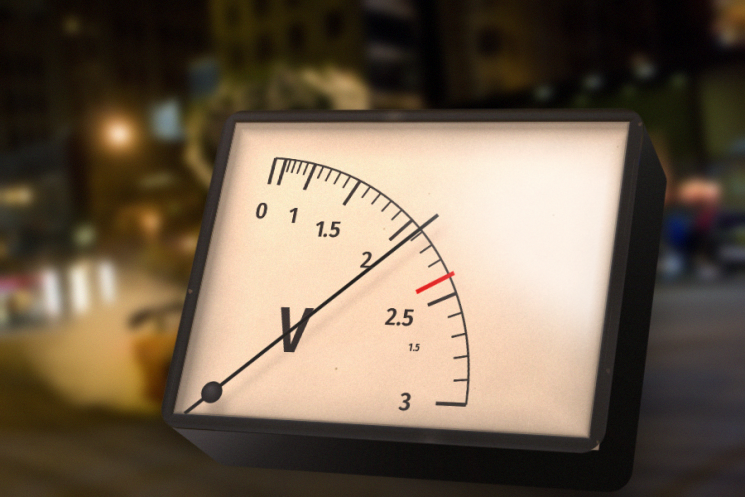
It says 2.1 V
